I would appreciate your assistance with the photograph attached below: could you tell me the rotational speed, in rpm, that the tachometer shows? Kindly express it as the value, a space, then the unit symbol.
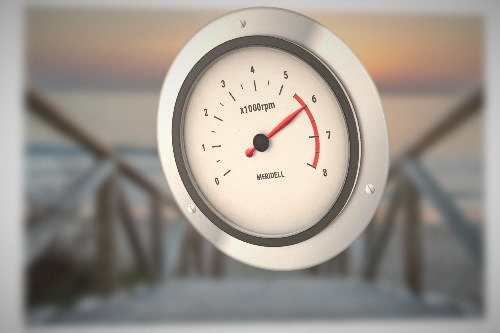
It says 6000 rpm
